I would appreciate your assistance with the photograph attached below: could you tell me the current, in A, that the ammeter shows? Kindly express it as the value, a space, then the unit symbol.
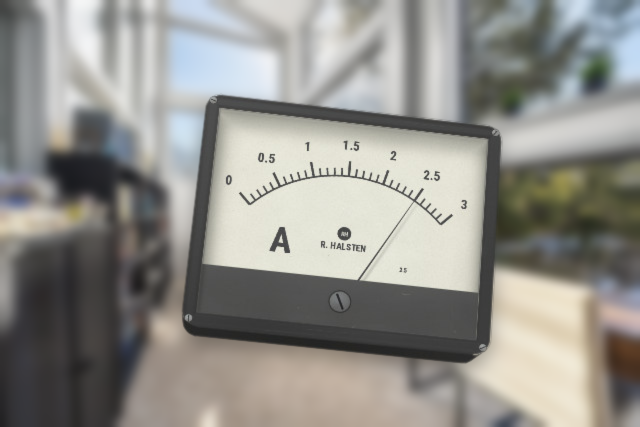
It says 2.5 A
